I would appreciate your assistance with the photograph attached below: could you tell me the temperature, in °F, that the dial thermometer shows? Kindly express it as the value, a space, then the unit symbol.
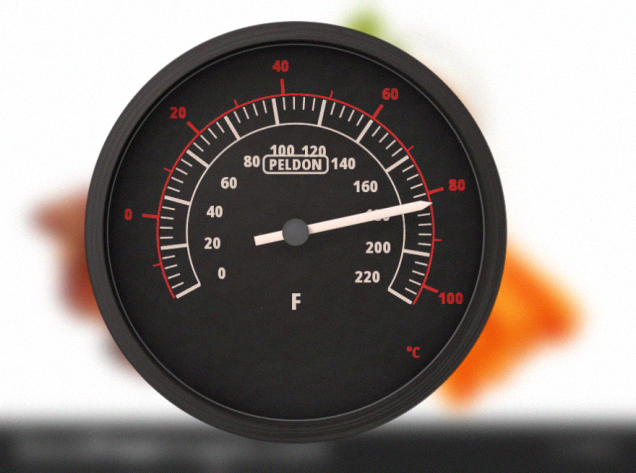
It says 180 °F
